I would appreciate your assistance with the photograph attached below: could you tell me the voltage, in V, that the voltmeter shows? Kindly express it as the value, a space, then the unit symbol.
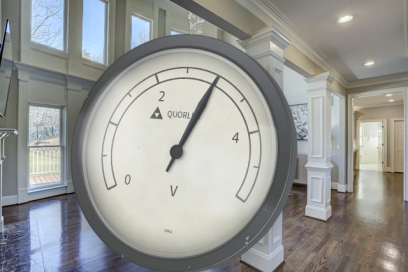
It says 3 V
